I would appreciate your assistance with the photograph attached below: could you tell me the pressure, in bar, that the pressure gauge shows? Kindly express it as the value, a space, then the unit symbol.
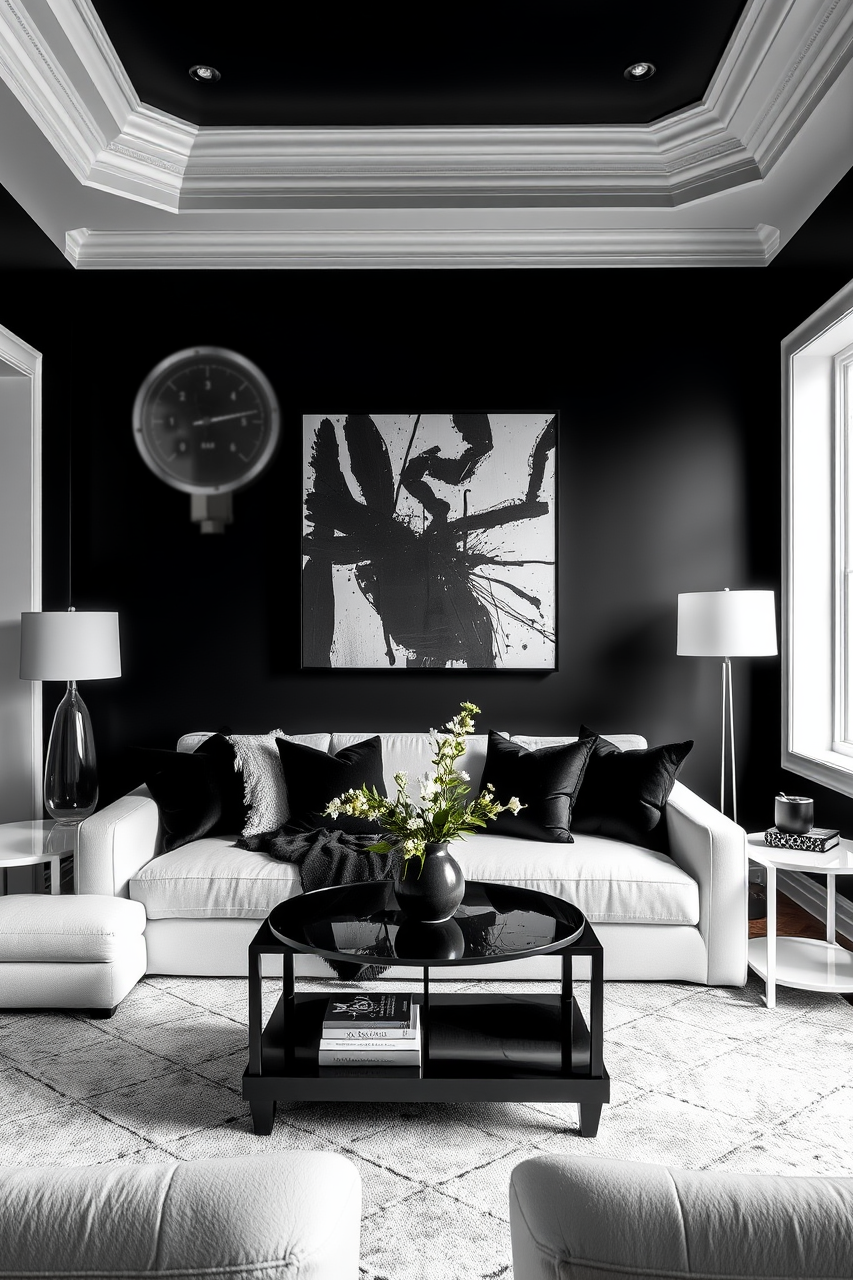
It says 4.75 bar
